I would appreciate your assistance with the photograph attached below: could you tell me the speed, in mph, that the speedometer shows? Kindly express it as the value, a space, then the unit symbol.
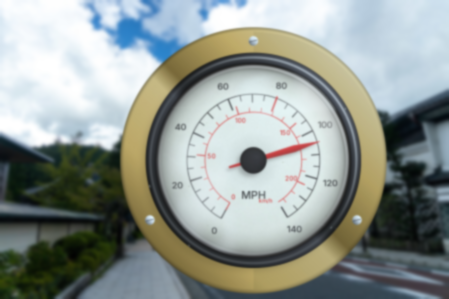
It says 105 mph
